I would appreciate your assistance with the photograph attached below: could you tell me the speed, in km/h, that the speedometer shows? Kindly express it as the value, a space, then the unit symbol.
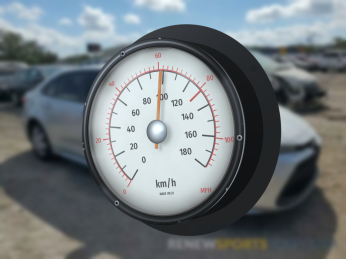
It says 100 km/h
